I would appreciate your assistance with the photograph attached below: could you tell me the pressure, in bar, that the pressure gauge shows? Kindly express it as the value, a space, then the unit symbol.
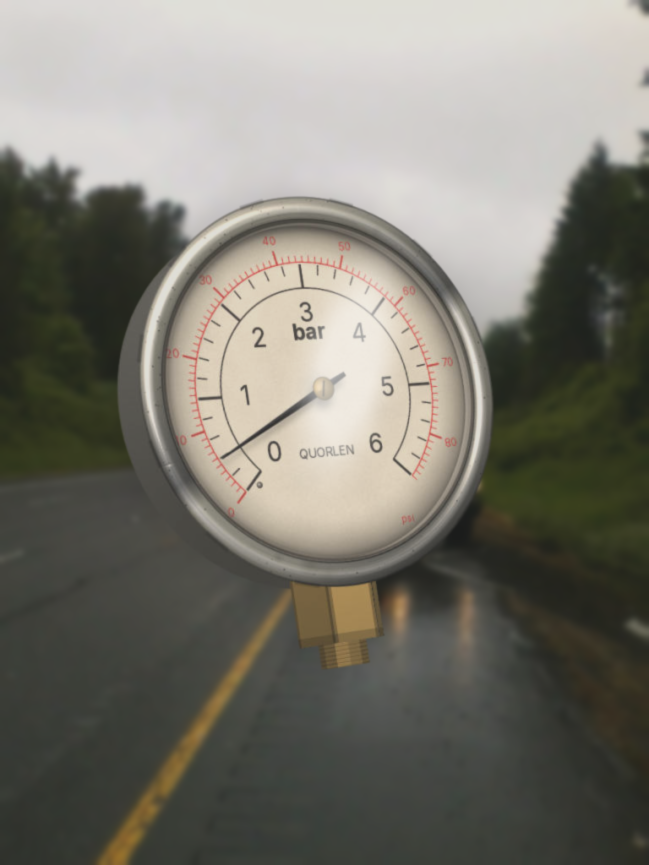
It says 0.4 bar
